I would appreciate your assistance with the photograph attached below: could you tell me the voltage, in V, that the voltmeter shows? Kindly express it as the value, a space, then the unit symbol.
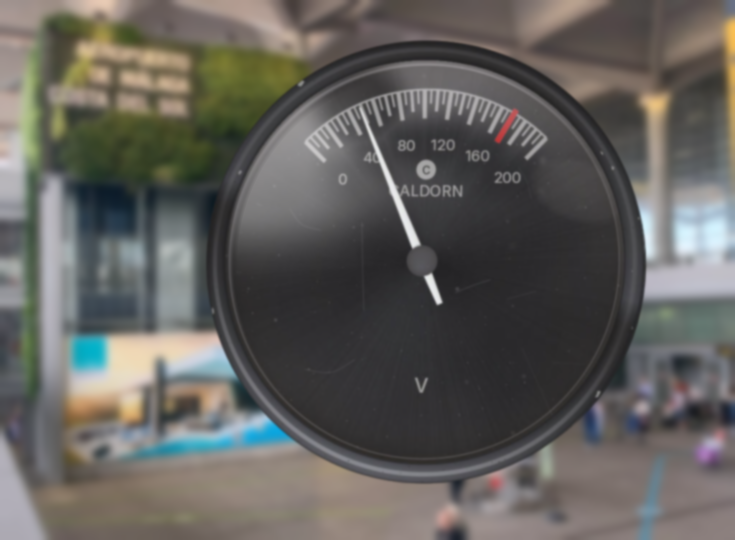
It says 50 V
